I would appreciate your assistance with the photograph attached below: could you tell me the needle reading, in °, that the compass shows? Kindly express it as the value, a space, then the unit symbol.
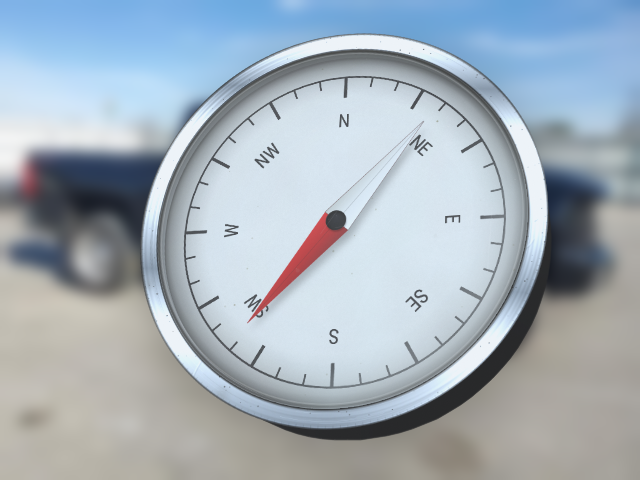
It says 220 °
